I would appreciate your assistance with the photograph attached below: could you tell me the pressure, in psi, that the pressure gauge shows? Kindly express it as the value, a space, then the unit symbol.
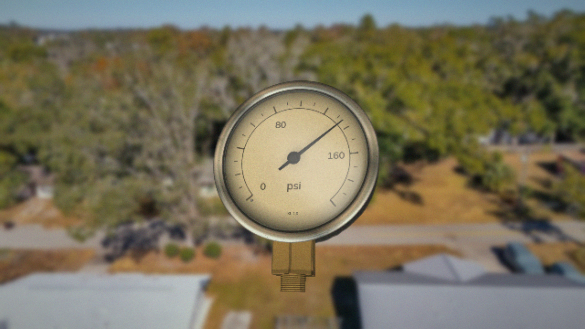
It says 135 psi
